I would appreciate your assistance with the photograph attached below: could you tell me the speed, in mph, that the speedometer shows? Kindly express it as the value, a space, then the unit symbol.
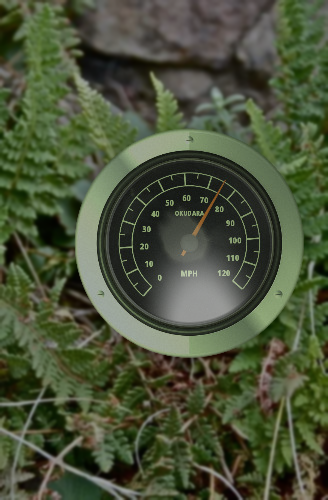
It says 75 mph
